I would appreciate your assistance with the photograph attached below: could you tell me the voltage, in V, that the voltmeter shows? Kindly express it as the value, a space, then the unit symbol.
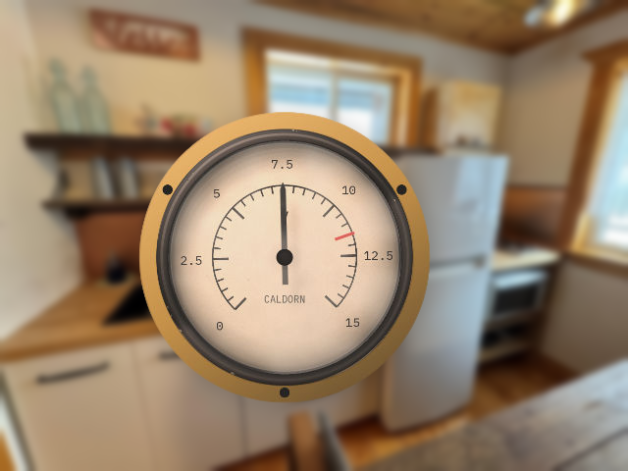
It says 7.5 V
